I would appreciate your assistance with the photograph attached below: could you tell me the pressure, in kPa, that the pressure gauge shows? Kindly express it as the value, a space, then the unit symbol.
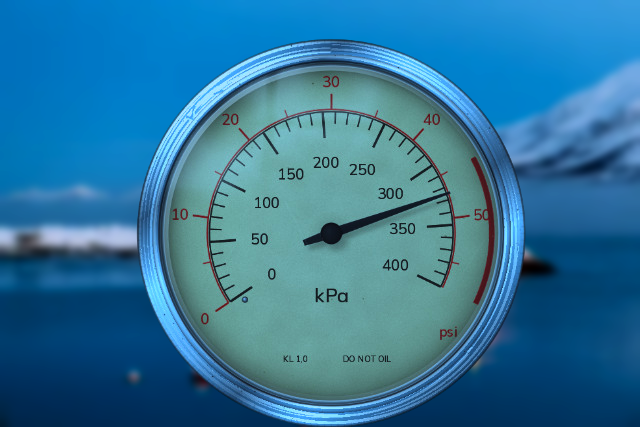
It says 325 kPa
